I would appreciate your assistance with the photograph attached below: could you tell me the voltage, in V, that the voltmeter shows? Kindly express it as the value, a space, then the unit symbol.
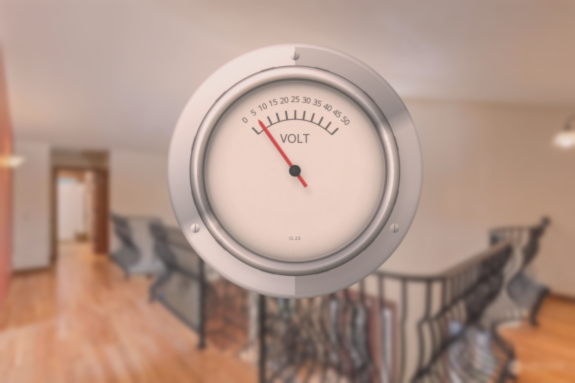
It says 5 V
